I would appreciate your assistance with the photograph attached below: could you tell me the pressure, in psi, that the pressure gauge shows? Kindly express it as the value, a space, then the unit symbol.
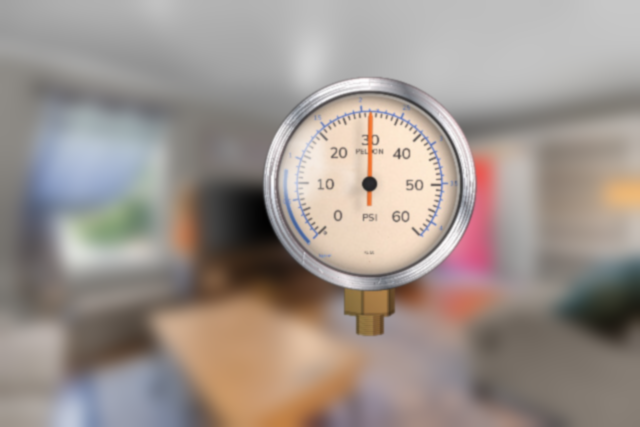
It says 30 psi
